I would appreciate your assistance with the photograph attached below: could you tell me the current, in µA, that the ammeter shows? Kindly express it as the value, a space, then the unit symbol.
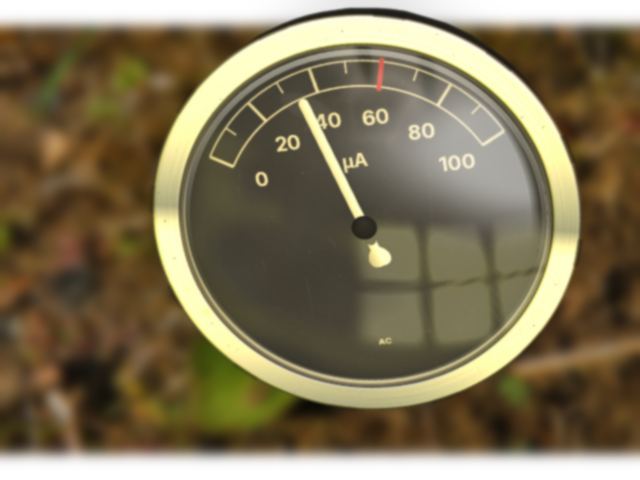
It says 35 µA
